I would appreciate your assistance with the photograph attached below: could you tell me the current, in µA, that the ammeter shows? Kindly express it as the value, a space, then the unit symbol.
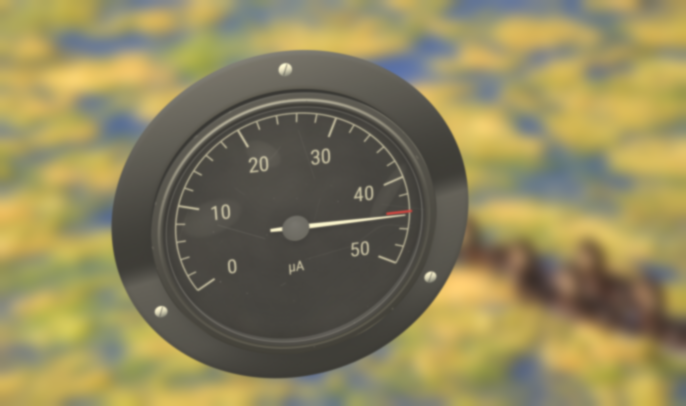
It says 44 µA
